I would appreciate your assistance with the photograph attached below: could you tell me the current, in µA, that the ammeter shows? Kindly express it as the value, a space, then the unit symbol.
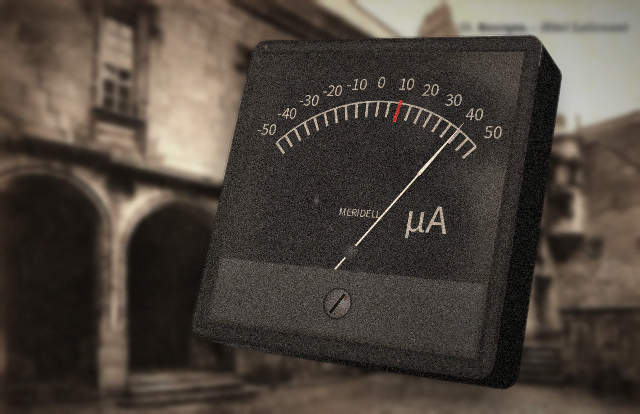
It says 40 µA
